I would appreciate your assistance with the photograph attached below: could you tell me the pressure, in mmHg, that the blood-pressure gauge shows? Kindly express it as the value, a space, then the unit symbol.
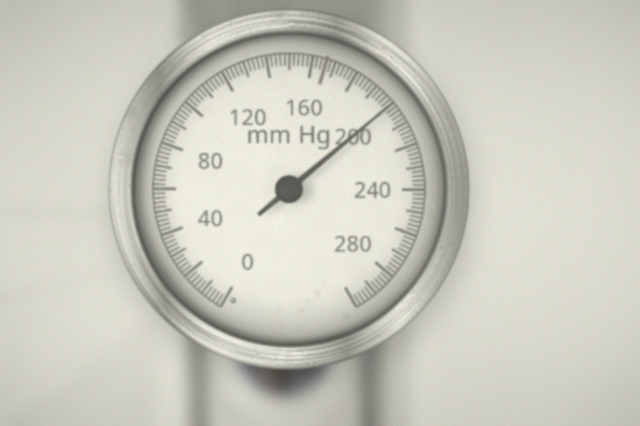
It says 200 mmHg
